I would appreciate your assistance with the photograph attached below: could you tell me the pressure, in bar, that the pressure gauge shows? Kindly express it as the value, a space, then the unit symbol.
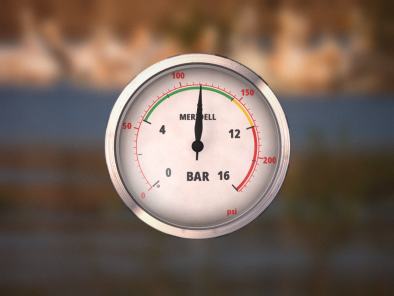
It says 8 bar
